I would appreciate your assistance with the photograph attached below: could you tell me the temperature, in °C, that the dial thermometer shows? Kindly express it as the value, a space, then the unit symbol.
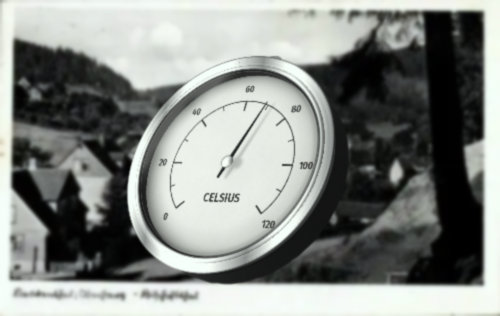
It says 70 °C
